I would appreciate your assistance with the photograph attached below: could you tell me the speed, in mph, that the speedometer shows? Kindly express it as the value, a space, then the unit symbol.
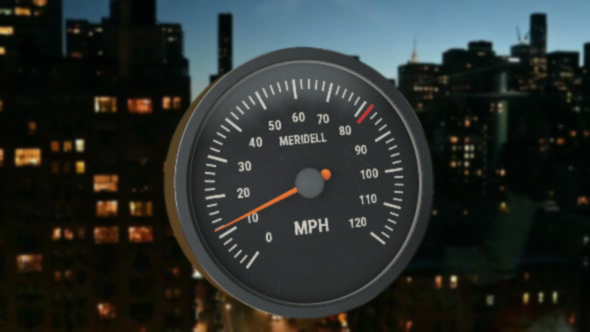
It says 12 mph
